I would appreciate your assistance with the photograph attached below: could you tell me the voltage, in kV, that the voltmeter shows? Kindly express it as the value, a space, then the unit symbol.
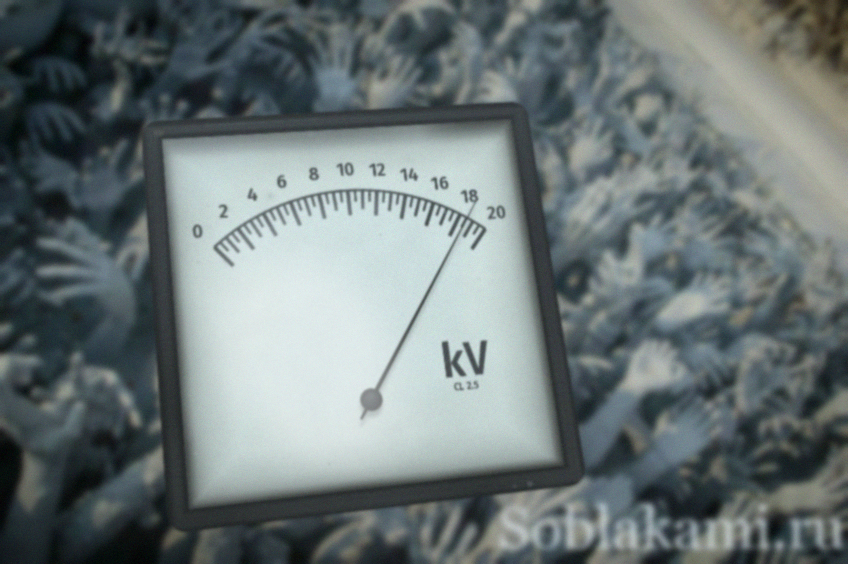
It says 18.5 kV
